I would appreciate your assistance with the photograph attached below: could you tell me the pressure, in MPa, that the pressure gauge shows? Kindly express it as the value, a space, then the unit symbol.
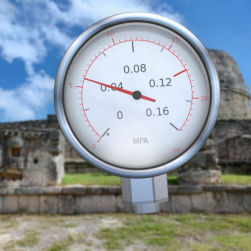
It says 0.04 MPa
